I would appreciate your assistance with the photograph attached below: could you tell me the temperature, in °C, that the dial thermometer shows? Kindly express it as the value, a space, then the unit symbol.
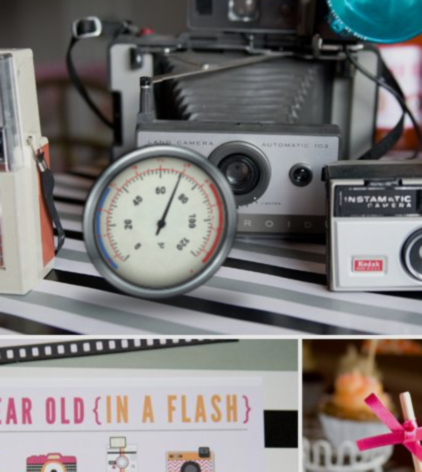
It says 70 °C
